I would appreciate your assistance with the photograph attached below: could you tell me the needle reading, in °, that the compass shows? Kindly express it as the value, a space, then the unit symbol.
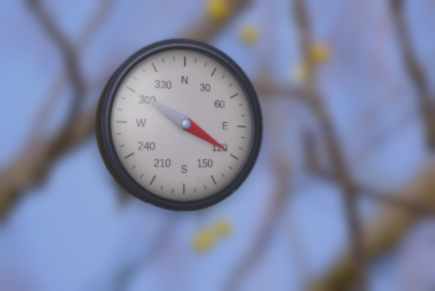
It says 120 °
